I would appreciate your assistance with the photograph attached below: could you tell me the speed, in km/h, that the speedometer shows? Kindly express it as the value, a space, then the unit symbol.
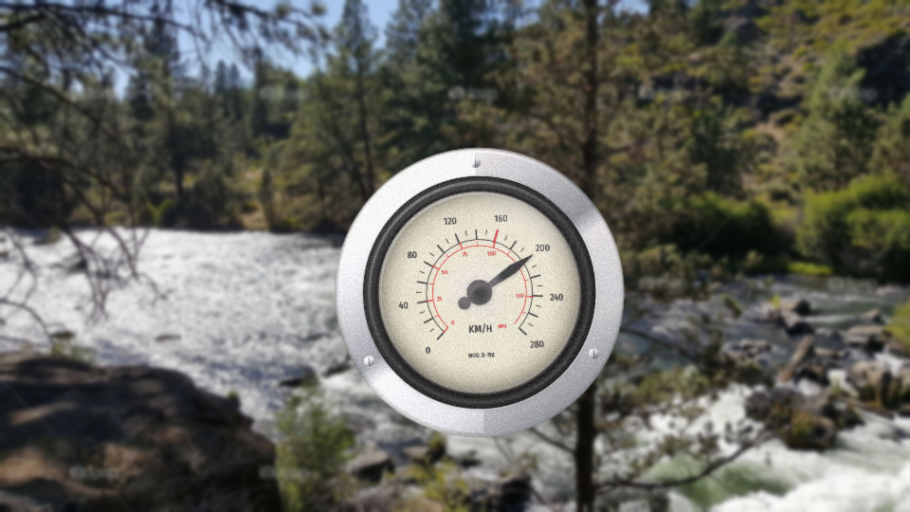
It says 200 km/h
